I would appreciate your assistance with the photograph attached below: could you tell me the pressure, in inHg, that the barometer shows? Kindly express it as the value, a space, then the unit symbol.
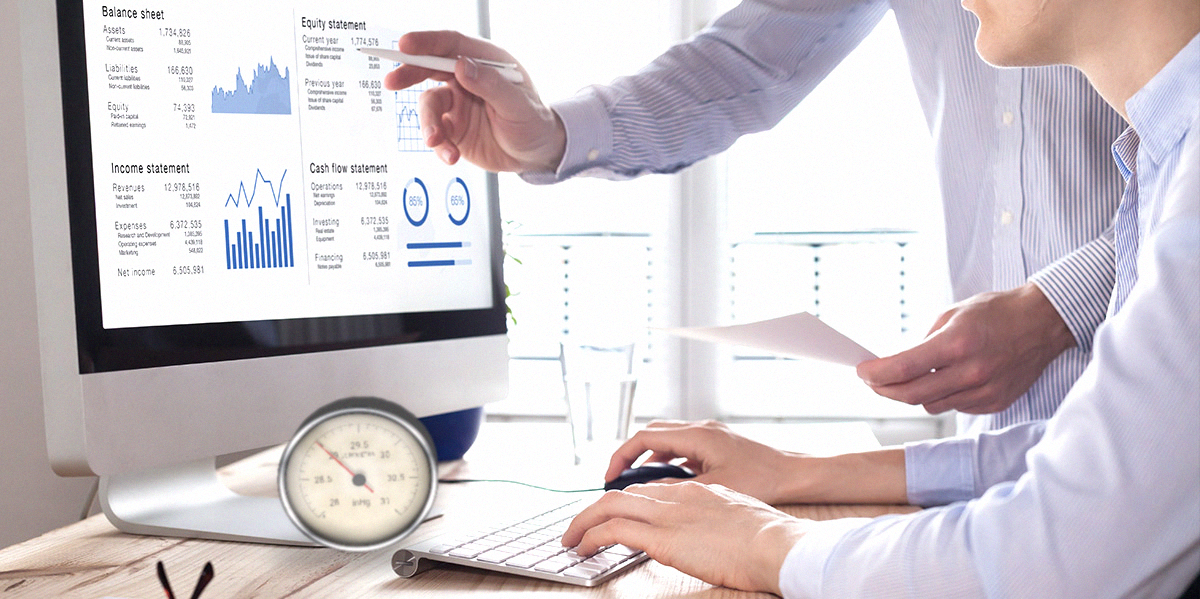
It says 29 inHg
